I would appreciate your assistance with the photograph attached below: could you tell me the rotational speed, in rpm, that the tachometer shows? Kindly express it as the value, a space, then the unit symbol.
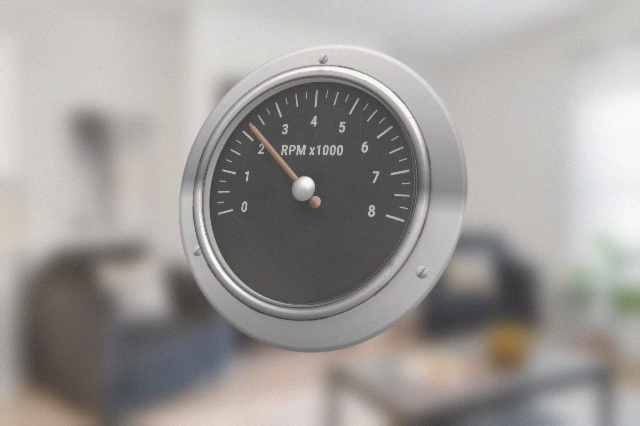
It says 2250 rpm
